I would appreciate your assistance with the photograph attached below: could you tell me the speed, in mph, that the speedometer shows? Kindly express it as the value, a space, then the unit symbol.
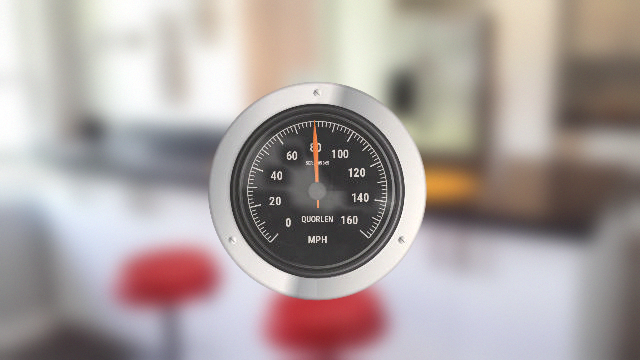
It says 80 mph
